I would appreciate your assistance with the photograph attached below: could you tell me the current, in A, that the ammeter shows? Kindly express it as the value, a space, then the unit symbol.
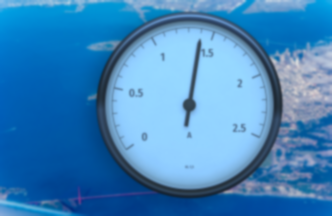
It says 1.4 A
